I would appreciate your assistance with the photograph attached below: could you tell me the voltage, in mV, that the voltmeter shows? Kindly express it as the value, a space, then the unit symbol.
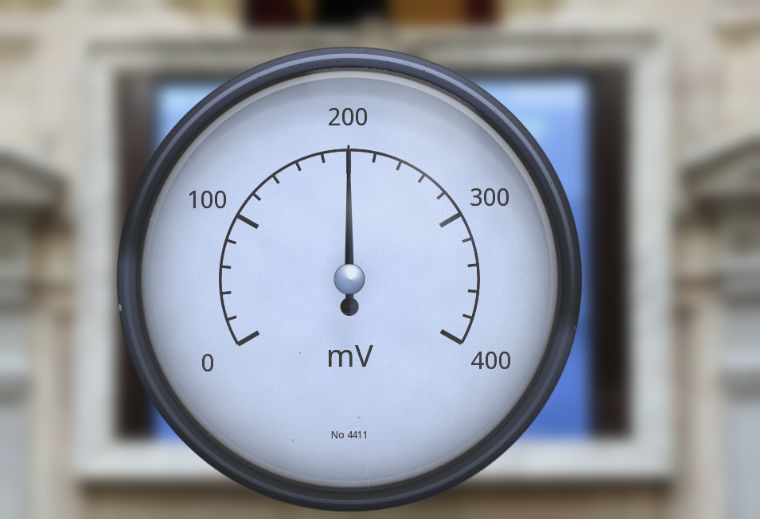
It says 200 mV
